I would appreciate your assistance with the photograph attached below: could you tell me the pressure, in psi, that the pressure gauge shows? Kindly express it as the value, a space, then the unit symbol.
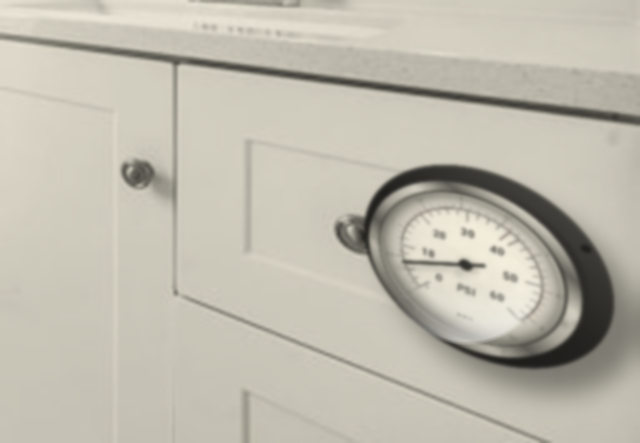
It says 6 psi
